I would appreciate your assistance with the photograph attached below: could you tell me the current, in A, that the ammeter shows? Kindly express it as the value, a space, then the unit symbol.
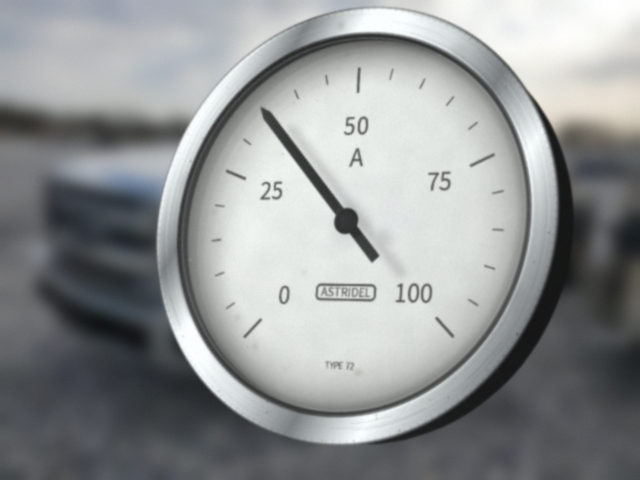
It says 35 A
